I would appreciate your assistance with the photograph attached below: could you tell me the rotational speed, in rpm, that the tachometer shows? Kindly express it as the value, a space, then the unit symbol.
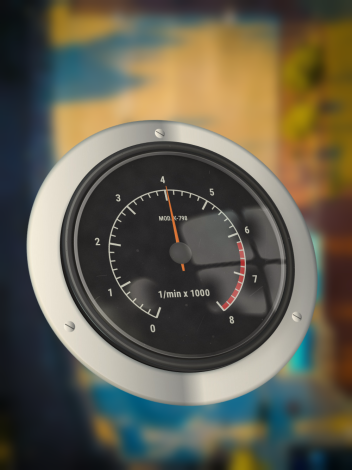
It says 4000 rpm
